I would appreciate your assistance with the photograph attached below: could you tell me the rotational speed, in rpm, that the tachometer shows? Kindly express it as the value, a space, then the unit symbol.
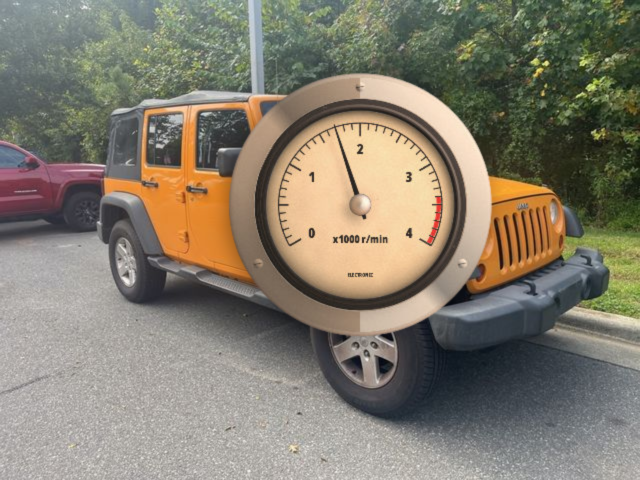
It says 1700 rpm
